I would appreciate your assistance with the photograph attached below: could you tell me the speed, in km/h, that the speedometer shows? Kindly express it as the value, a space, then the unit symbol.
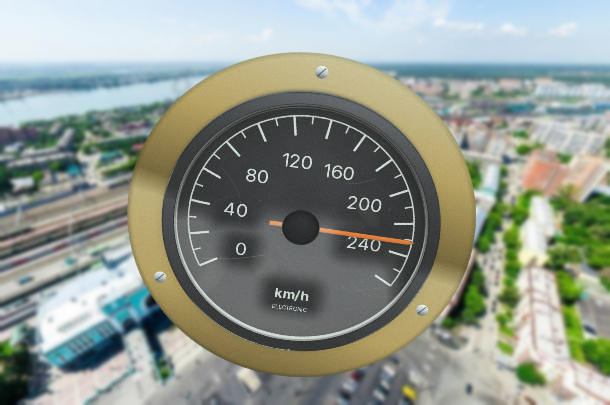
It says 230 km/h
